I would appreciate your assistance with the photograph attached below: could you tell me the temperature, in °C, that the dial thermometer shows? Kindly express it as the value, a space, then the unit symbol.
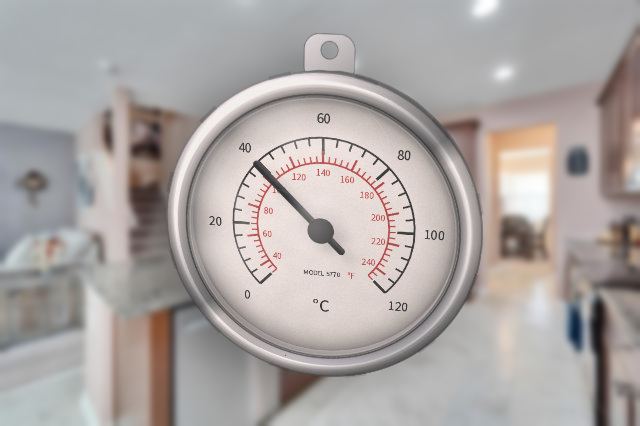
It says 40 °C
